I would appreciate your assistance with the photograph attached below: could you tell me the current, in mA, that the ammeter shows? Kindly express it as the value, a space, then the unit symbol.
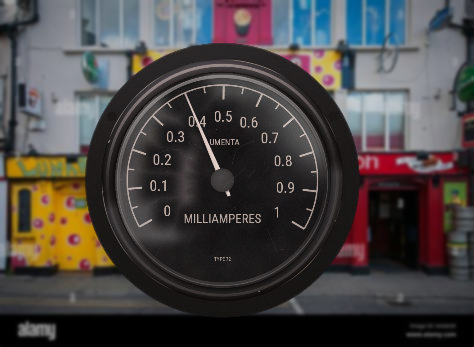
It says 0.4 mA
